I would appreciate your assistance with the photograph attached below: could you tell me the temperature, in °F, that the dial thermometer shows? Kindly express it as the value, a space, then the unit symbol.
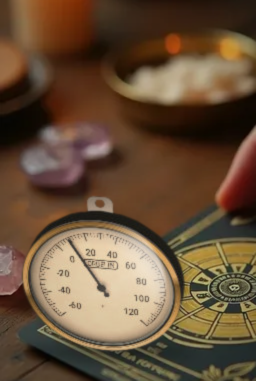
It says 10 °F
